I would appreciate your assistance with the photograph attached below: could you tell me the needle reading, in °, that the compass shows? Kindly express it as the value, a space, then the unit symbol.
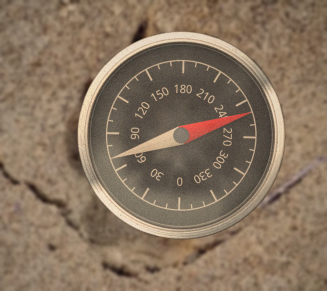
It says 250 °
